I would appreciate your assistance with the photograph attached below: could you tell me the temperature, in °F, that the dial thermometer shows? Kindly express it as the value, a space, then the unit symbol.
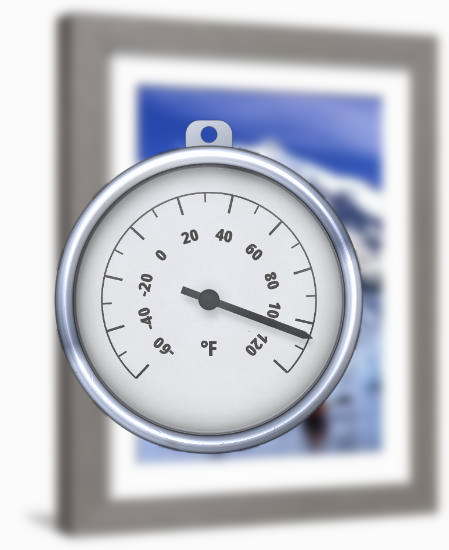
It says 105 °F
